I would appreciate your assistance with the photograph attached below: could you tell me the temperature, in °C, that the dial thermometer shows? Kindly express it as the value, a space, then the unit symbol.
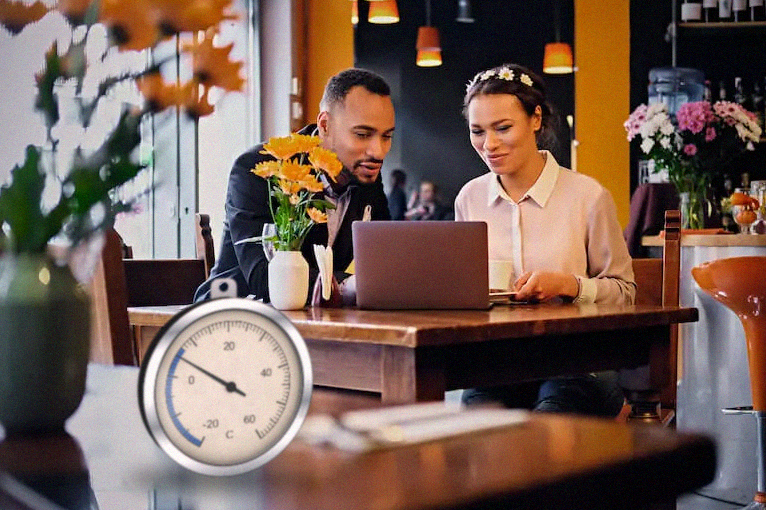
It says 5 °C
